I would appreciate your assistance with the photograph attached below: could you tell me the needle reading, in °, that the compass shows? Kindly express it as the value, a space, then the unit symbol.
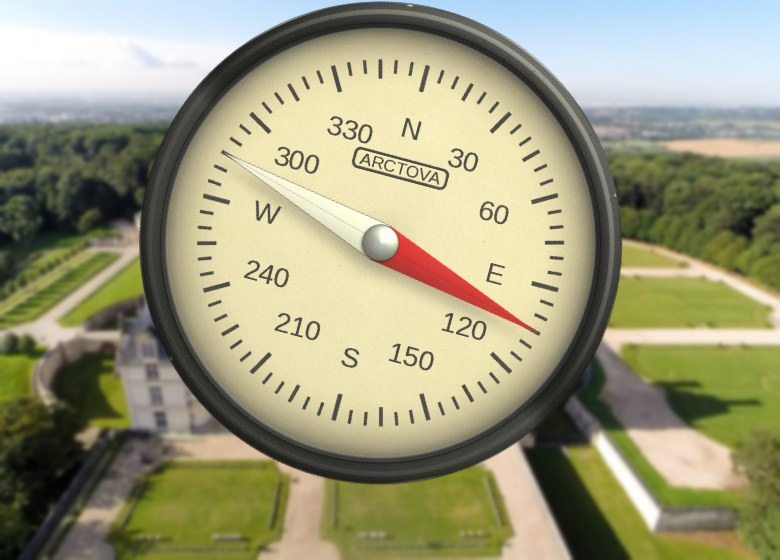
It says 105 °
